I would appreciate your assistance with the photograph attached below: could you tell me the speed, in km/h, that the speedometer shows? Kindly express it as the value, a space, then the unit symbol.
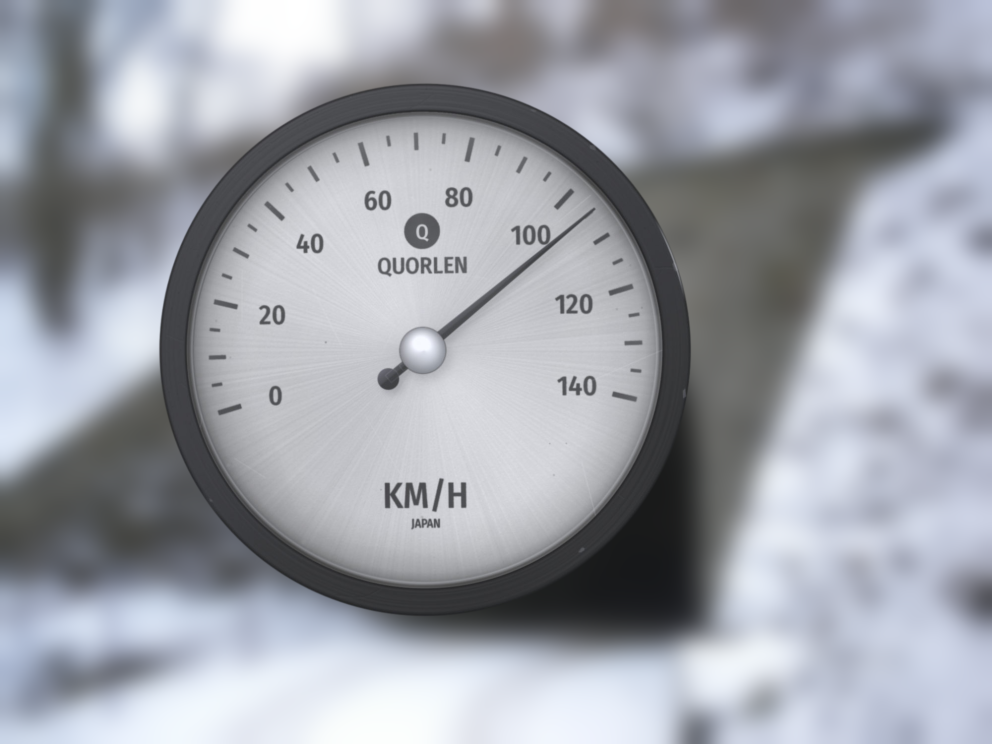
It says 105 km/h
